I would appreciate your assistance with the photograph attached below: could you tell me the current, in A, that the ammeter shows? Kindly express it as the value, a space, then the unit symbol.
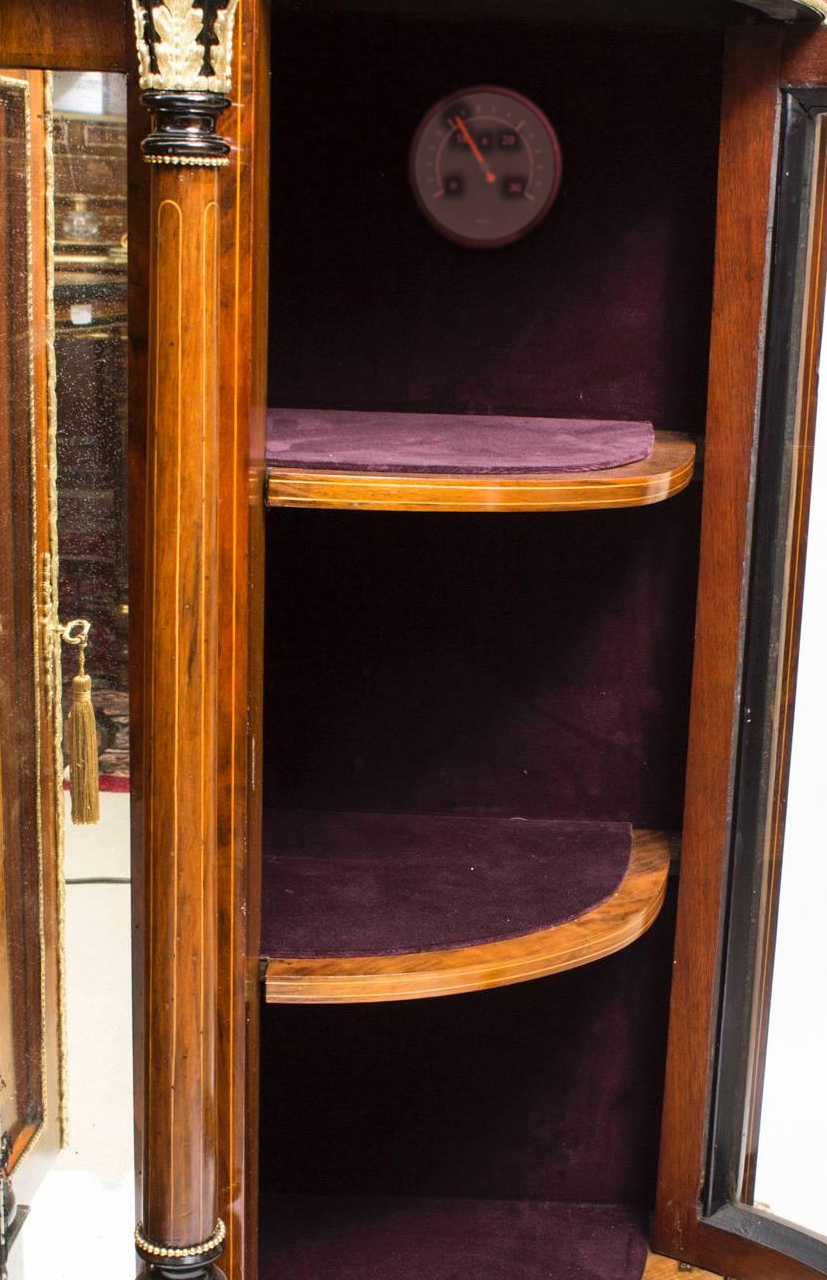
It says 11 A
